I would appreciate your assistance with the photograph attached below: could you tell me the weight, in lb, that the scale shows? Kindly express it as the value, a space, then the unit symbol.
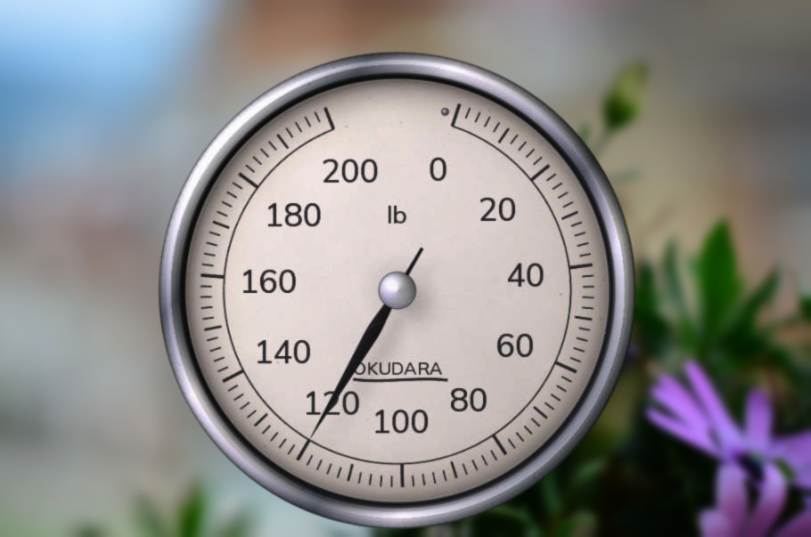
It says 120 lb
